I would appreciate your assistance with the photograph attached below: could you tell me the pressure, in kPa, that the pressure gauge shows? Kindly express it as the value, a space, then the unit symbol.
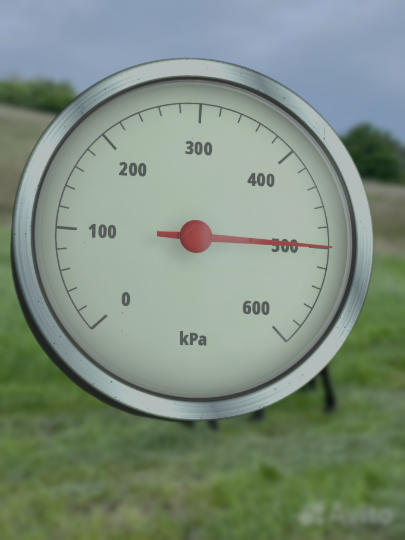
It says 500 kPa
